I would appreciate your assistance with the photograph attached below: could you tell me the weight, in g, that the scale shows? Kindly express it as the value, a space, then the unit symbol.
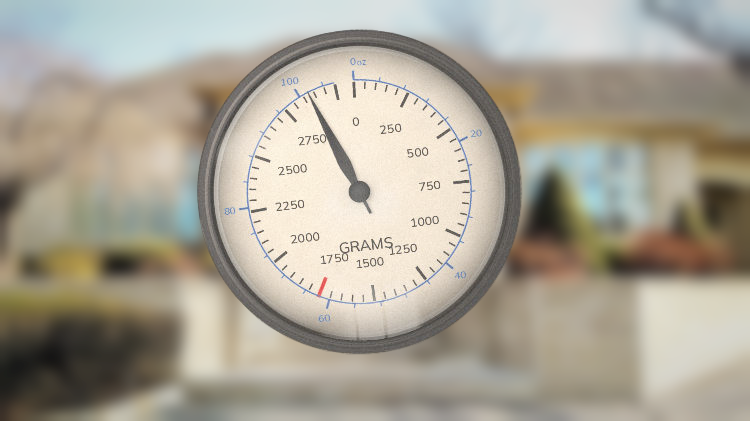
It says 2875 g
